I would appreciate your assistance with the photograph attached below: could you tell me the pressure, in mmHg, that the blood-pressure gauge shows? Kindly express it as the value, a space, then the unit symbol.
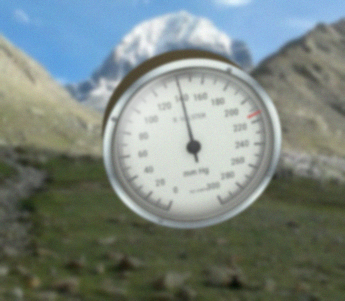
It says 140 mmHg
